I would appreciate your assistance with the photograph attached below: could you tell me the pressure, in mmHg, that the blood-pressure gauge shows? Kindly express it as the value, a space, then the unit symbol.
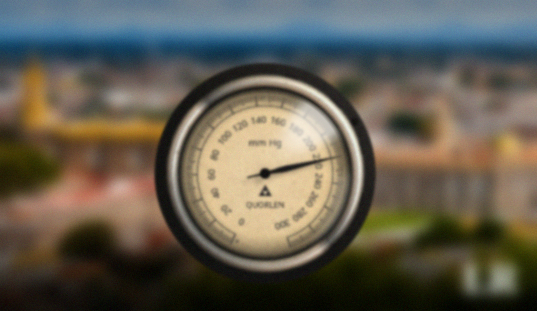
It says 220 mmHg
